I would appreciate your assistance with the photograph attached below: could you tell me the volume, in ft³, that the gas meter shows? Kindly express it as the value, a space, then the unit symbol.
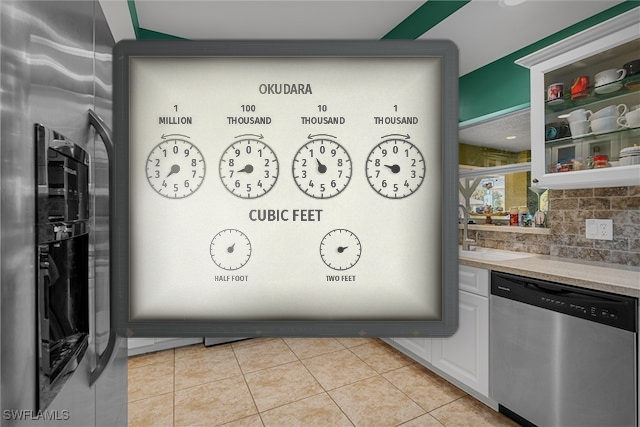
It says 370800 ft³
